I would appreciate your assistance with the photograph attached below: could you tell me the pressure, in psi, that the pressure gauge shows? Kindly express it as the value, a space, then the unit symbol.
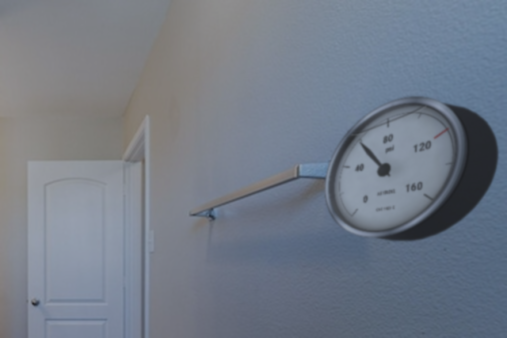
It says 60 psi
